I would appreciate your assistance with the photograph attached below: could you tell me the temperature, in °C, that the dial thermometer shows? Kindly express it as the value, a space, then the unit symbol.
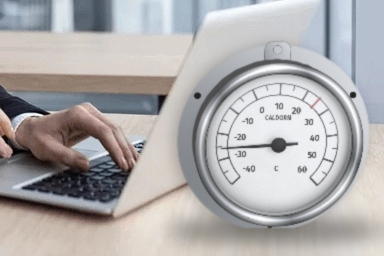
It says -25 °C
